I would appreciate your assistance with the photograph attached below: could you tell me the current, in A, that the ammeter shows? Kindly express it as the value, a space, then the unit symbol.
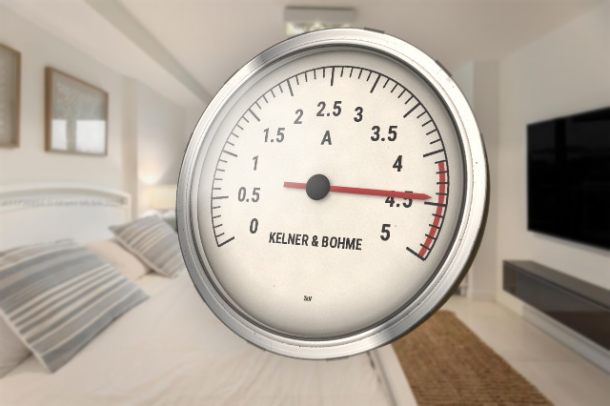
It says 4.45 A
